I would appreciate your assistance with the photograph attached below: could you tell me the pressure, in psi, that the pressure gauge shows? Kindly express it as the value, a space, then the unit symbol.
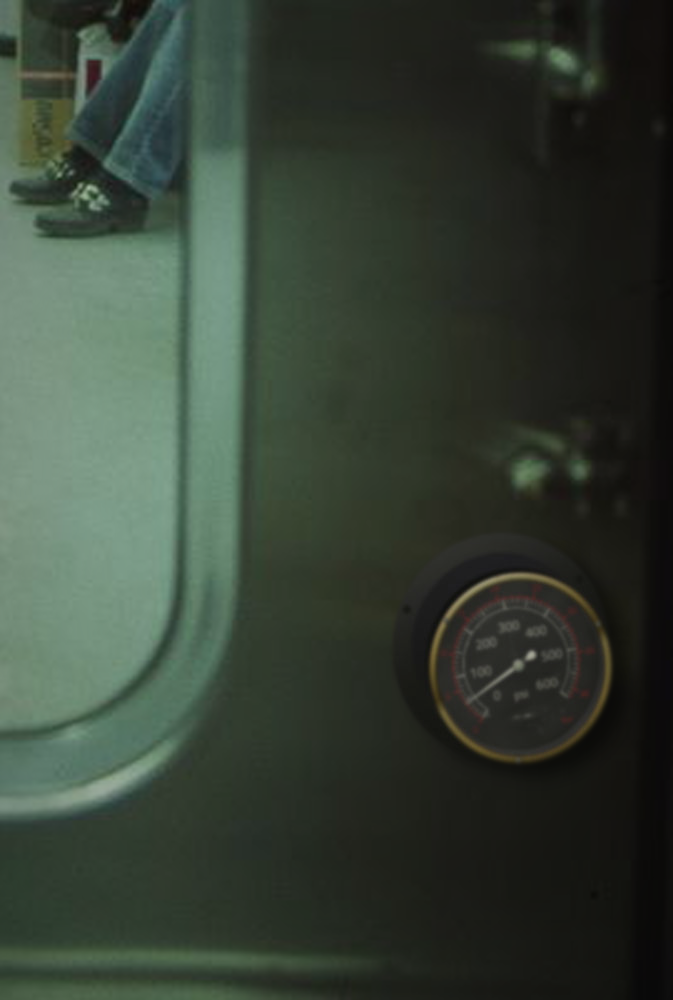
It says 50 psi
